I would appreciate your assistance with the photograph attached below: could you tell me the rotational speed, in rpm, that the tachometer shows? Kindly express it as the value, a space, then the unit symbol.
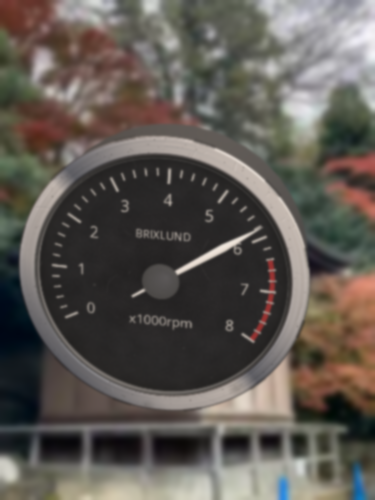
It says 5800 rpm
